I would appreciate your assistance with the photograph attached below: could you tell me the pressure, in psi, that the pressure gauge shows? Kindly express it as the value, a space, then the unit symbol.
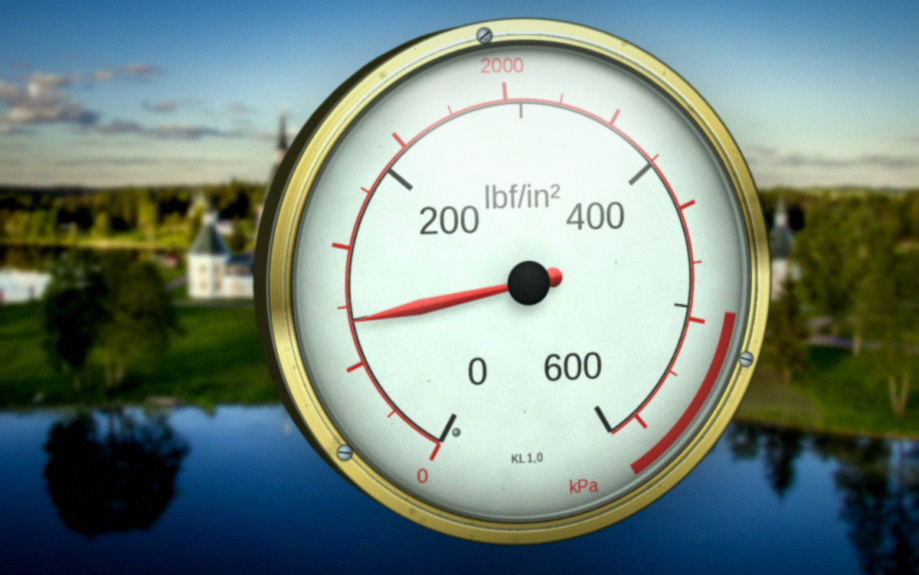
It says 100 psi
